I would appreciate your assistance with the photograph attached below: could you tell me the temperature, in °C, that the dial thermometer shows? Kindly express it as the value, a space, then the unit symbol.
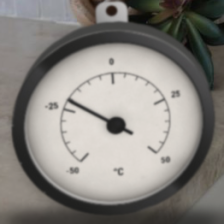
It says -20 °C
